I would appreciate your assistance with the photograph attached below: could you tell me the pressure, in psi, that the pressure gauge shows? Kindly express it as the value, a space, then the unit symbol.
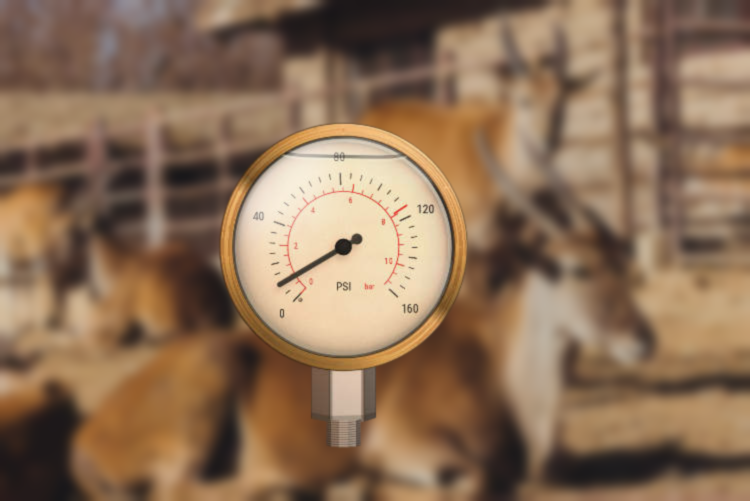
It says 10 psi
